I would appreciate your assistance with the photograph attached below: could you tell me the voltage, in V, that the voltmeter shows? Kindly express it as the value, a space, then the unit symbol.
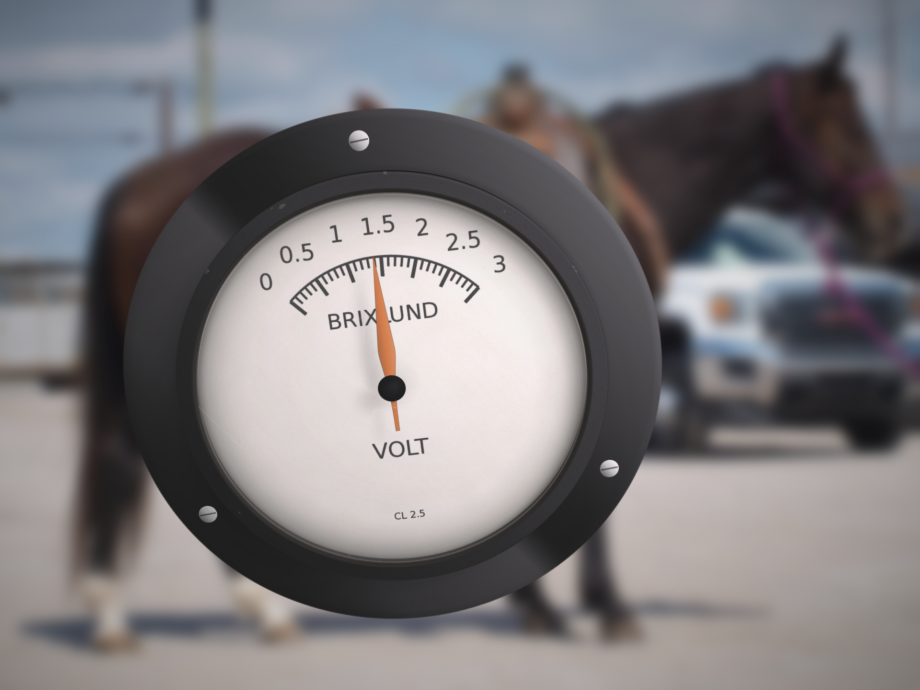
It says 1.4 V
